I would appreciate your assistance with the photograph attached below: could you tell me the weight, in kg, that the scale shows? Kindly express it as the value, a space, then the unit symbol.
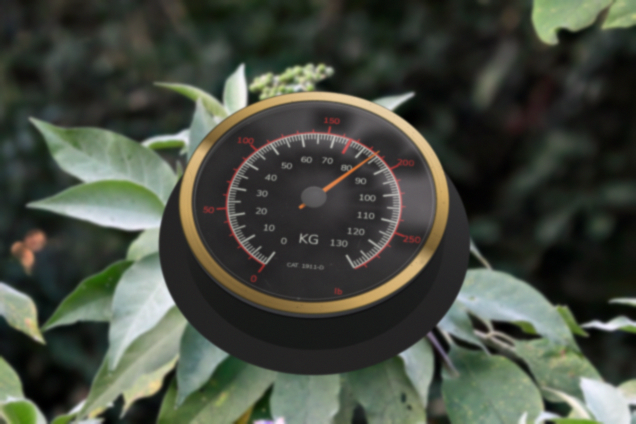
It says 85 kg
